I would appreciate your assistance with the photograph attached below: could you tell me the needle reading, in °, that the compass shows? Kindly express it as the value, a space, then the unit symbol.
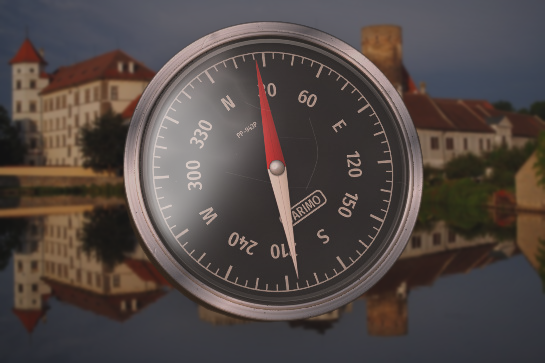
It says 25 °
